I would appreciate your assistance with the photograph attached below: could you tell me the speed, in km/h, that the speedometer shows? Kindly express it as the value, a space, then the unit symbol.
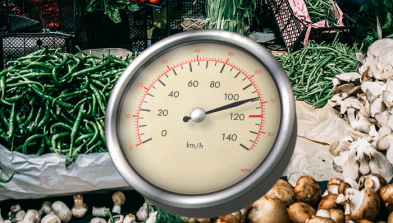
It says 110 km/h
